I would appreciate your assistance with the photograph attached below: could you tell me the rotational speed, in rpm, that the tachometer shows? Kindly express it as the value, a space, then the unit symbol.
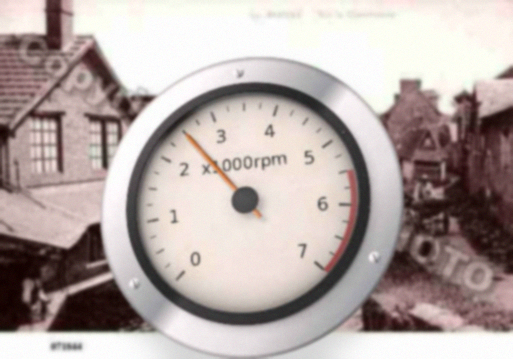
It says 2500 rpm
